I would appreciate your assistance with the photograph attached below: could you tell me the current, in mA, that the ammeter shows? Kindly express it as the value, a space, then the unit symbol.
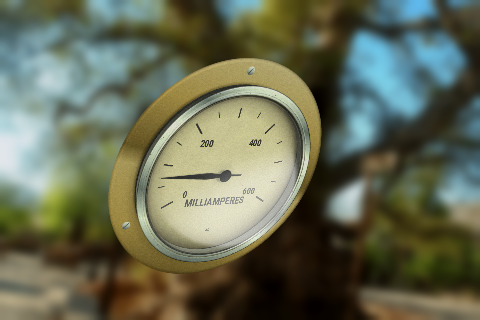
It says 75 mA
